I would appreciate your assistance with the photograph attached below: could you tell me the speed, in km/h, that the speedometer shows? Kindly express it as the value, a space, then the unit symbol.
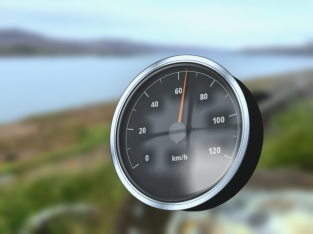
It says 65 km/h
